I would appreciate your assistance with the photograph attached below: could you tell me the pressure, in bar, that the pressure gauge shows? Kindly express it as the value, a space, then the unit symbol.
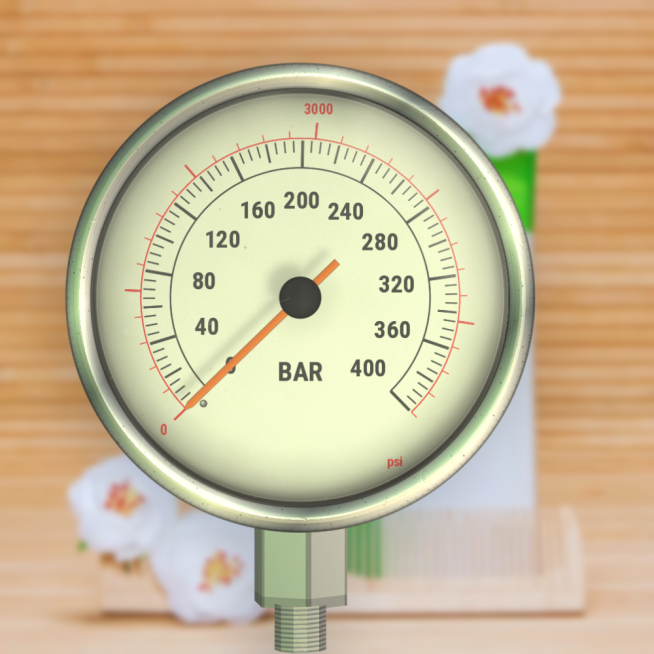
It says 0 bar
